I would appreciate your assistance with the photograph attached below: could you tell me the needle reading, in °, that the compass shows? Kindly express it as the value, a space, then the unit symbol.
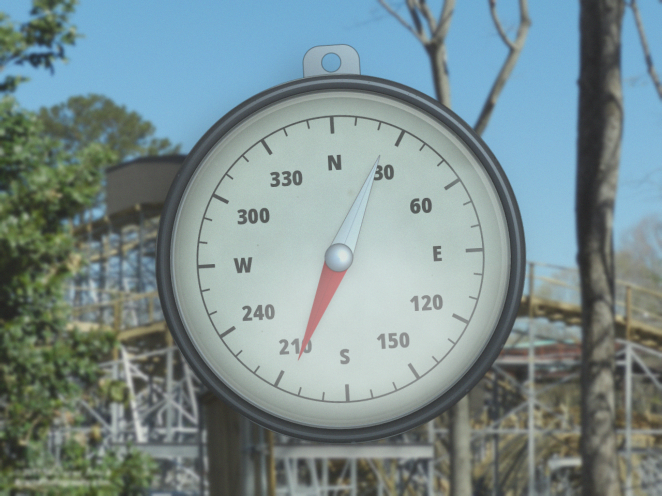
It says 205 °
